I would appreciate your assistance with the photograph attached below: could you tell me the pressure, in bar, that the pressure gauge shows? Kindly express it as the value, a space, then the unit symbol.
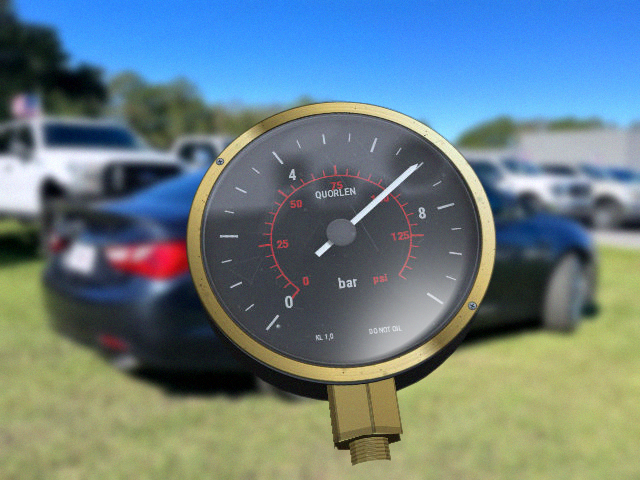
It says 7 bar
